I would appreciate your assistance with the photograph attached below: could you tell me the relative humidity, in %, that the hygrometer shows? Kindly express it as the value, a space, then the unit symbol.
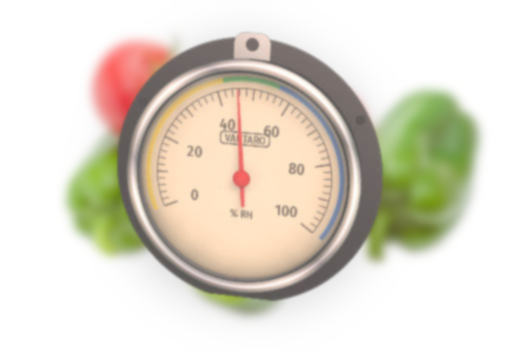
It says 46 %
